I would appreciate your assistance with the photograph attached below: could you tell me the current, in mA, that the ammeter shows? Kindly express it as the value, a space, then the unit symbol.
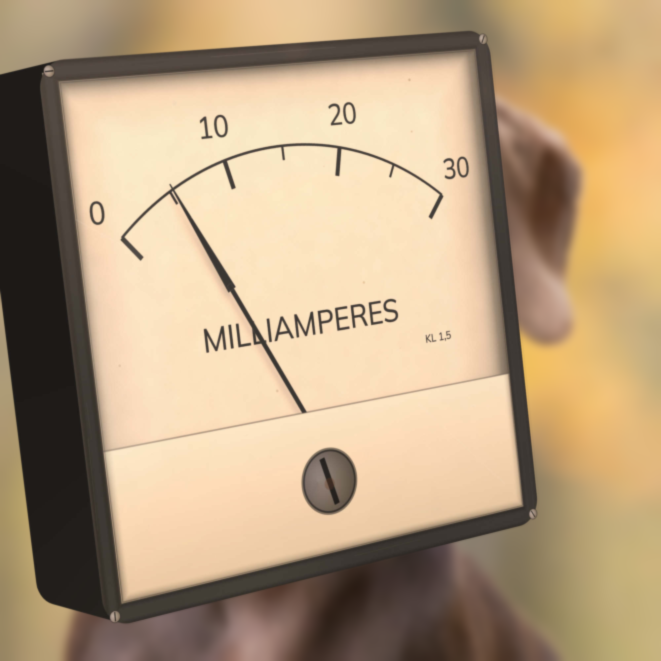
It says 5 mA
